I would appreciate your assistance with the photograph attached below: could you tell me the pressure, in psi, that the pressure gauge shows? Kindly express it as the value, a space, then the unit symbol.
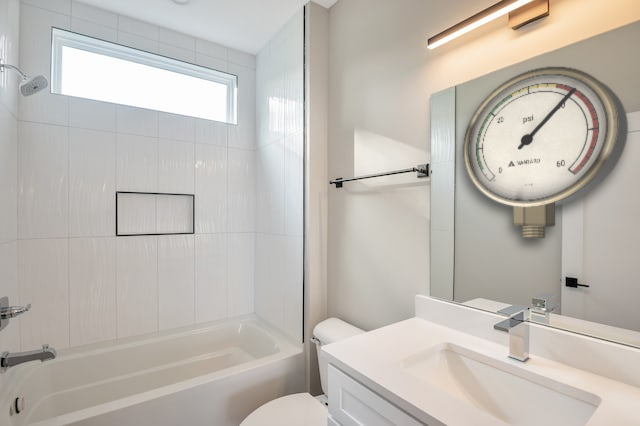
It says 40 psi
